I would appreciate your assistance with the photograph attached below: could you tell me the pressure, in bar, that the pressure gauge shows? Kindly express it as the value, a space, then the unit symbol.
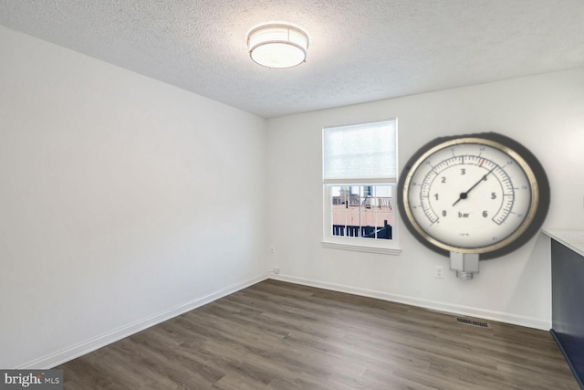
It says 4 bar
